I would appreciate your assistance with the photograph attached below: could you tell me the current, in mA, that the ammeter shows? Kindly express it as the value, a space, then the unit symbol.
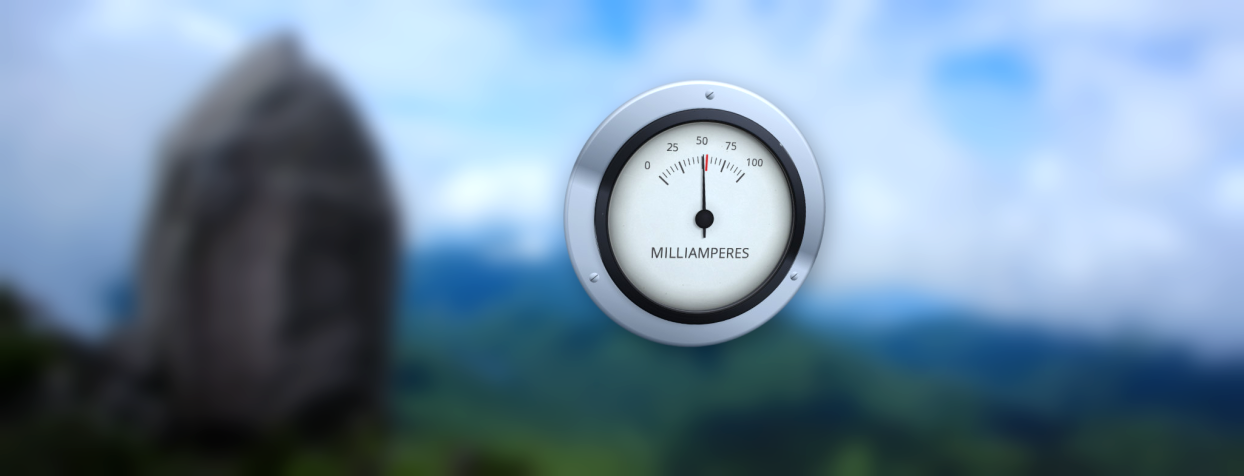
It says 50 mA
